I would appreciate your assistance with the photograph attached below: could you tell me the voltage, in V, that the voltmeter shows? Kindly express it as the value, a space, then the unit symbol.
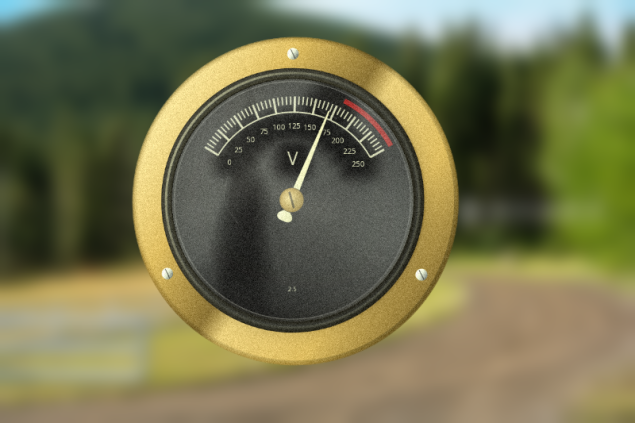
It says 170 V
